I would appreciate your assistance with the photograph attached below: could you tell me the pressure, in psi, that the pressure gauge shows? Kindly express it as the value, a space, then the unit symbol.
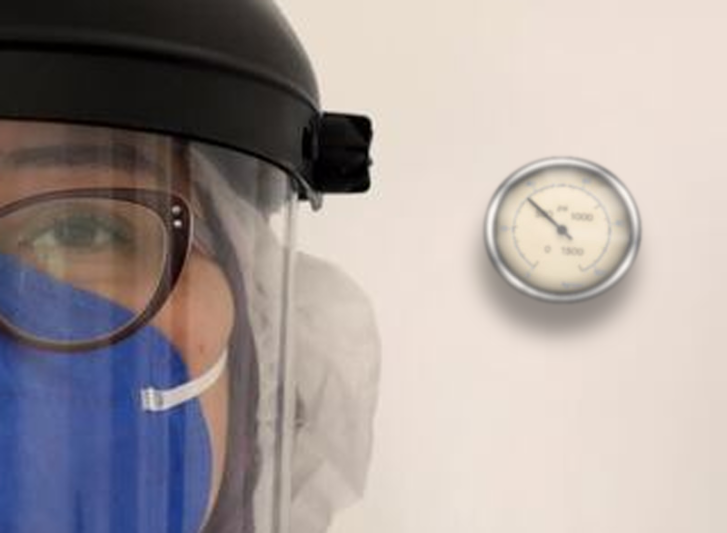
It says 500 psi
